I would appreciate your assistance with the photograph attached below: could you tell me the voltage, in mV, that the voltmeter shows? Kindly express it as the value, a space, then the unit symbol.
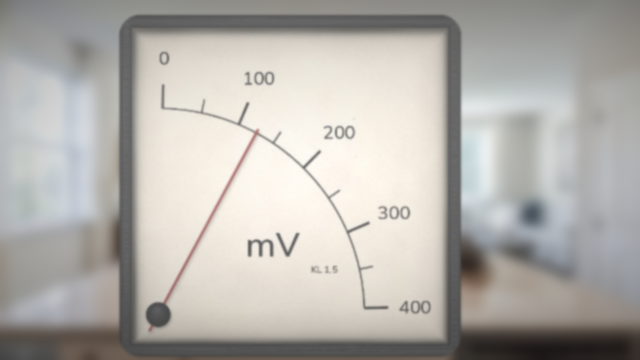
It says 125 mV
